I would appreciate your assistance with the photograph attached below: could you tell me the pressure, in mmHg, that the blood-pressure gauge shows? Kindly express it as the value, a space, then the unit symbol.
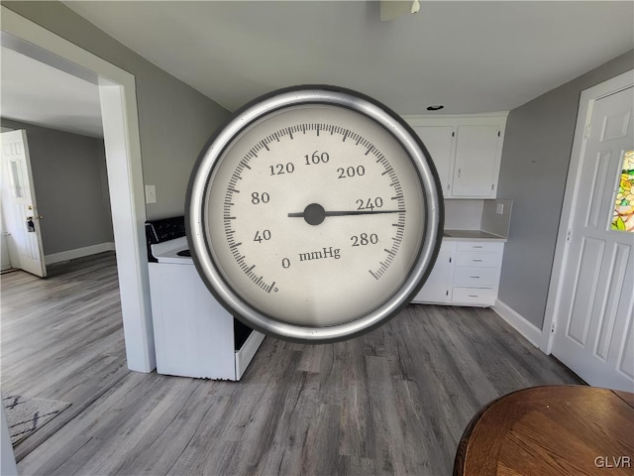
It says 250 mmHg
